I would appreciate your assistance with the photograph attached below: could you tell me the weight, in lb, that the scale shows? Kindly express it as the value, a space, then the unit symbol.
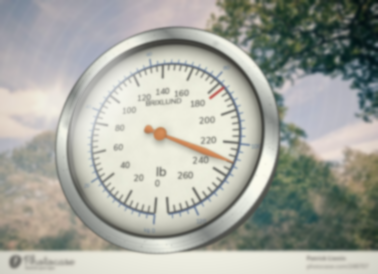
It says 232 lb
